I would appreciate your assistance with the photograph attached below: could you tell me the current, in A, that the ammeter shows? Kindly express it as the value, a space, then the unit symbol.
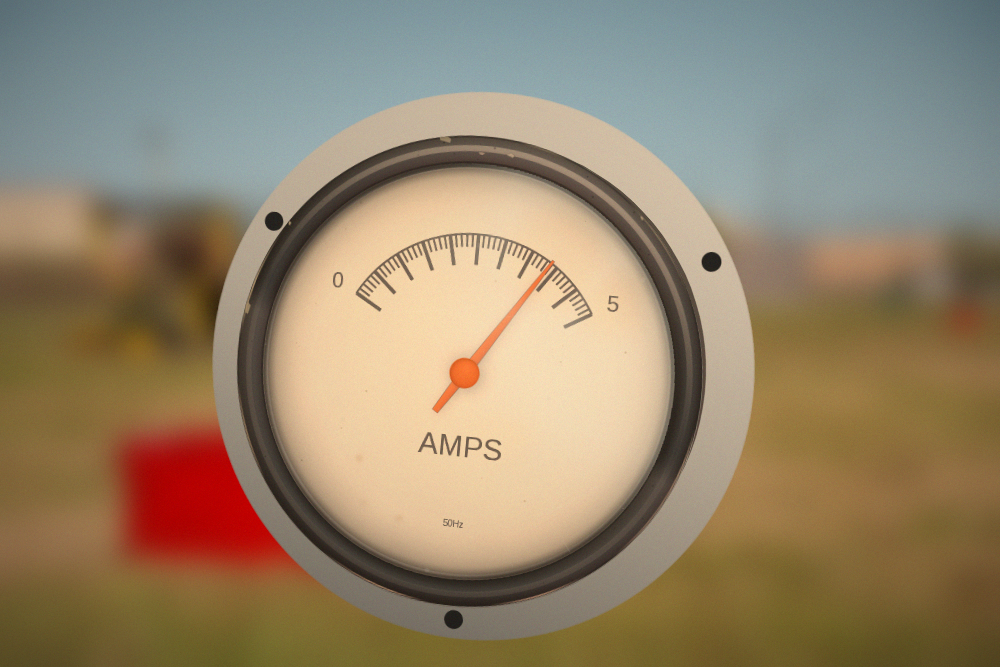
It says 3.9 A
